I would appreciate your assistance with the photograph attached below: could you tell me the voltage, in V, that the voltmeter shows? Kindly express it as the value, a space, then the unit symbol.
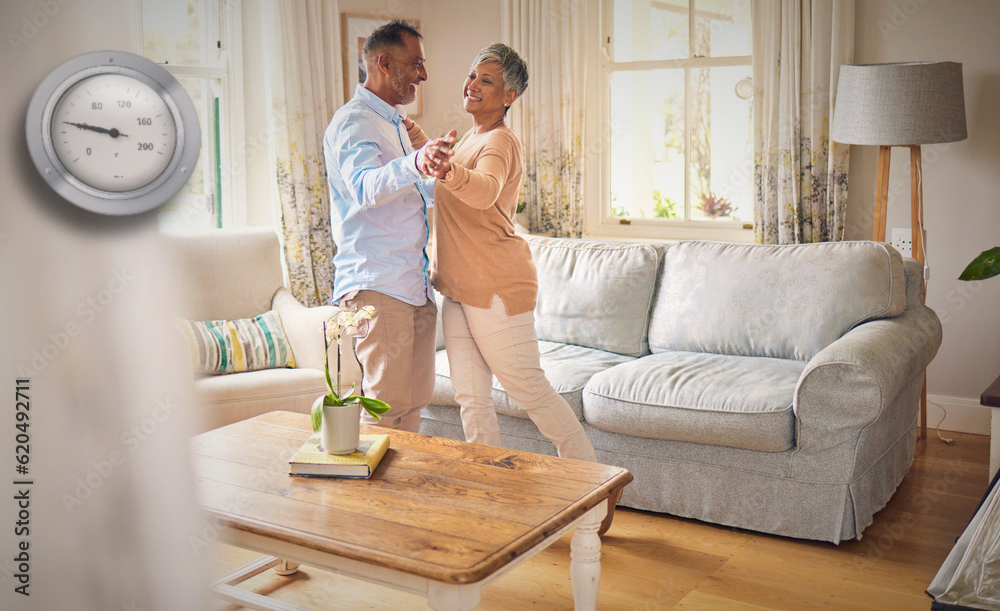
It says 40 V
